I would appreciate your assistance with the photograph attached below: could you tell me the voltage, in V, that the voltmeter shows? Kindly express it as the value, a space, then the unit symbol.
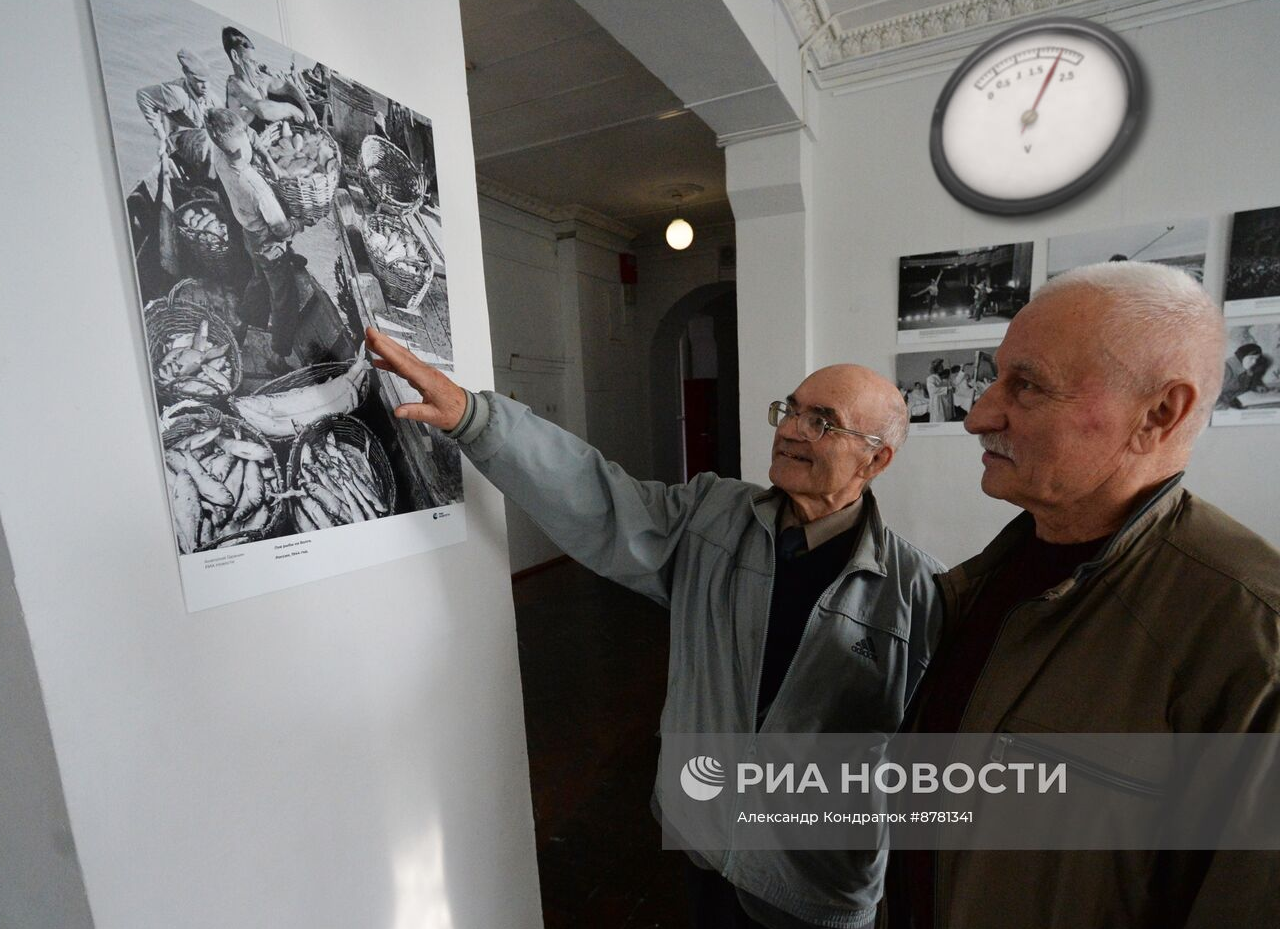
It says 2 V
